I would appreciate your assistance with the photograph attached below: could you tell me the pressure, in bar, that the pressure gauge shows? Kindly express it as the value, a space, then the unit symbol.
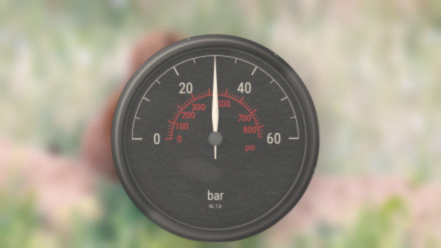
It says 30 bar
